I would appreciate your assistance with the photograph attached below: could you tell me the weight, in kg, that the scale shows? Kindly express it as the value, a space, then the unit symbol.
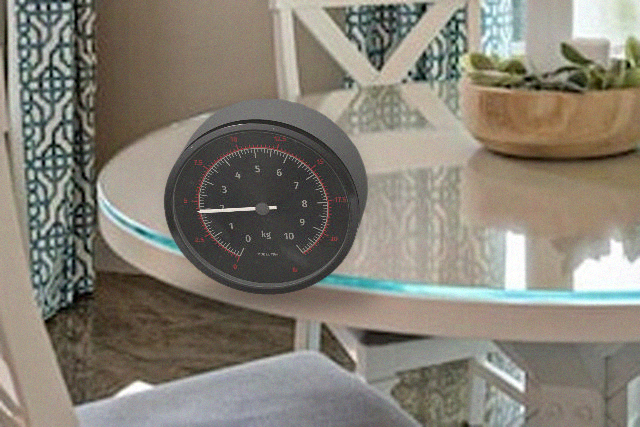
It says 2 kg
